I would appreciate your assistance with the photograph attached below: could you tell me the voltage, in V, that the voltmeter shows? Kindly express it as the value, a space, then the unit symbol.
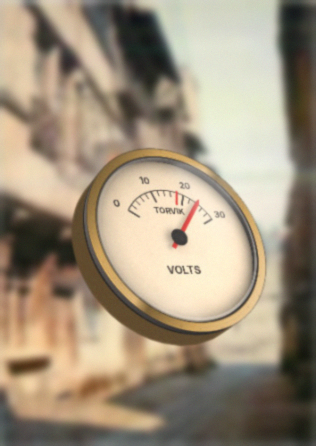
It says 24 V
